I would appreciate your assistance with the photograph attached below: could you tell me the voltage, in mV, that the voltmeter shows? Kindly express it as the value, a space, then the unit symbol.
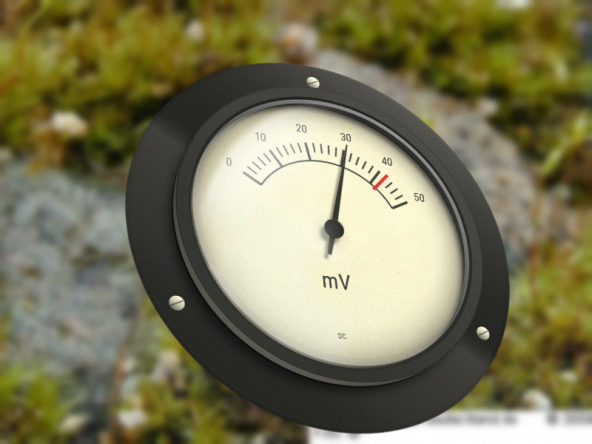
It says 30 mV
